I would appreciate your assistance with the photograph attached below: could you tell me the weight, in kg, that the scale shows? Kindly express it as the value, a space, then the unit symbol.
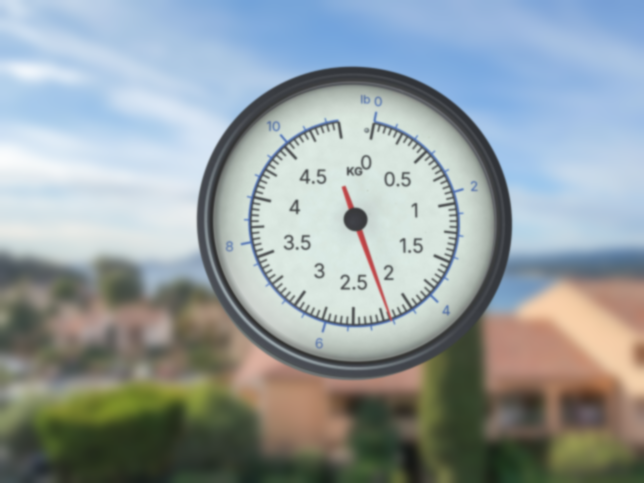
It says 2.2 kg
